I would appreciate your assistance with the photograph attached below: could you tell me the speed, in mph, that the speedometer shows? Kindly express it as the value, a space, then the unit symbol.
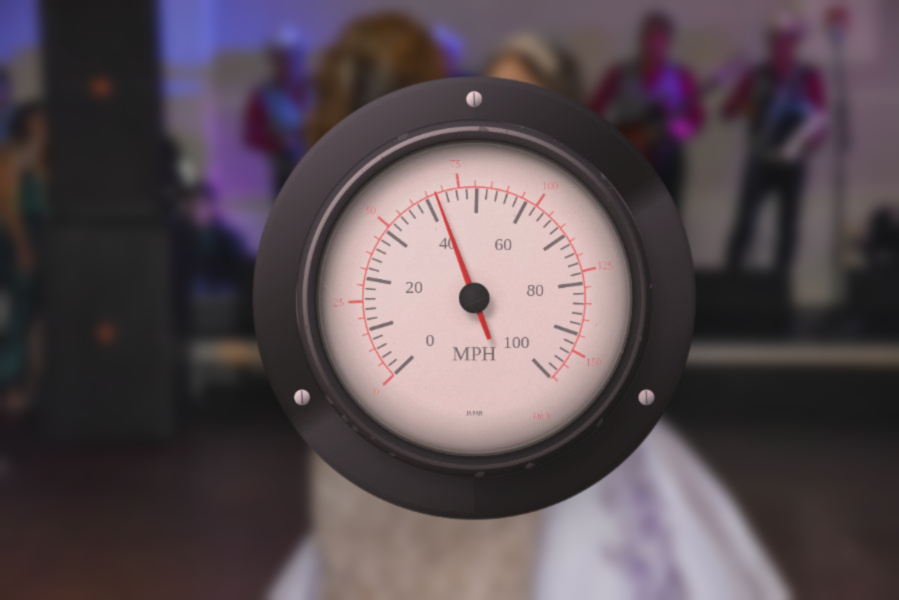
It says 42 mph
